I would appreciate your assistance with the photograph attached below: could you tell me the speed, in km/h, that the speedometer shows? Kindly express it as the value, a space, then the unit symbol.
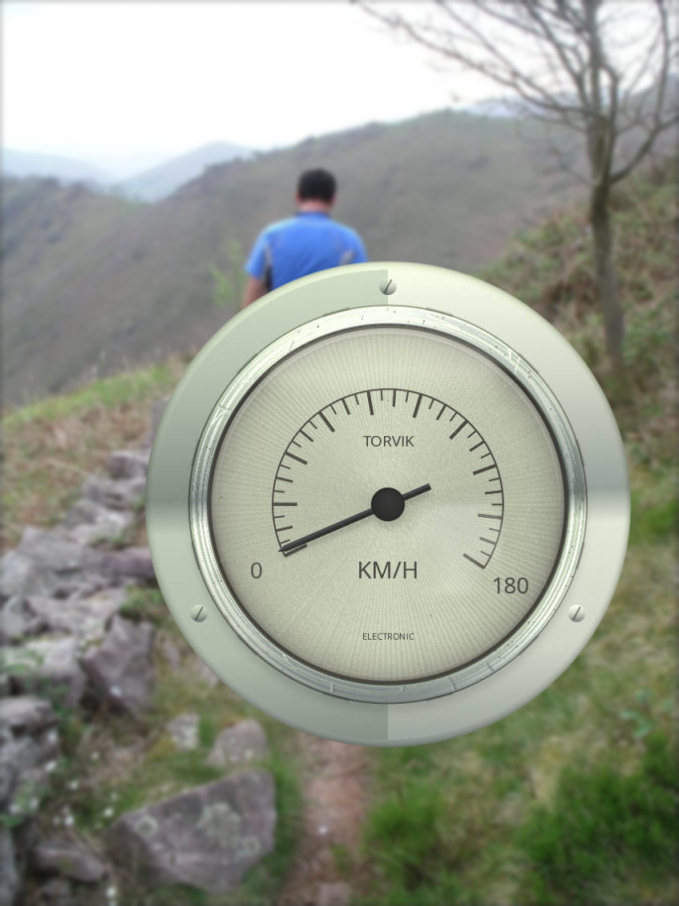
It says 2.5 km/h
